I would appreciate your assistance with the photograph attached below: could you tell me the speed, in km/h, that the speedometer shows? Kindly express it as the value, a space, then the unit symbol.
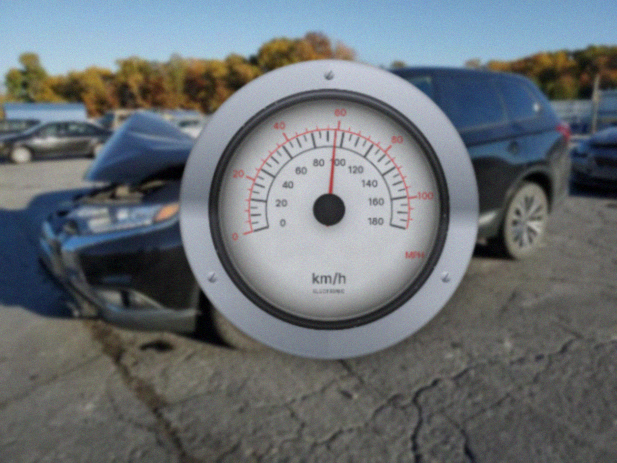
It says 95 km/h
